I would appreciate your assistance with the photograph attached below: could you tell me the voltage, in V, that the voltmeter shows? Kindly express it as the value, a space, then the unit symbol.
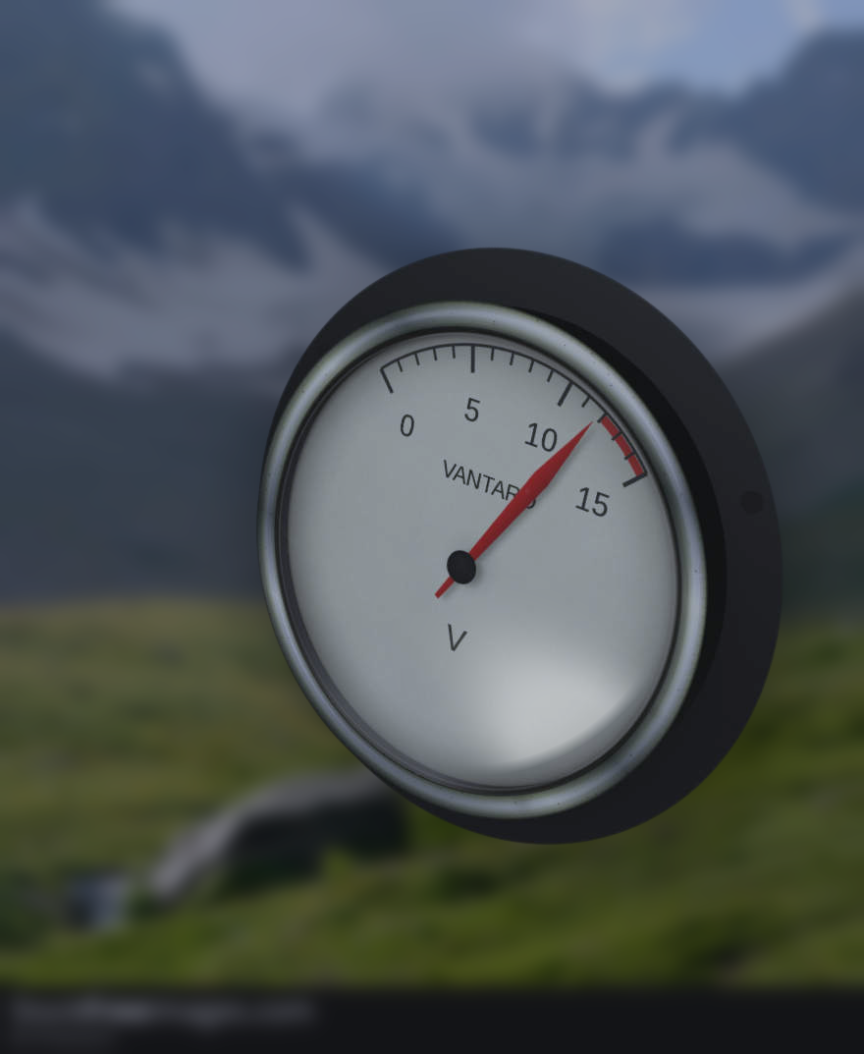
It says 12 V
